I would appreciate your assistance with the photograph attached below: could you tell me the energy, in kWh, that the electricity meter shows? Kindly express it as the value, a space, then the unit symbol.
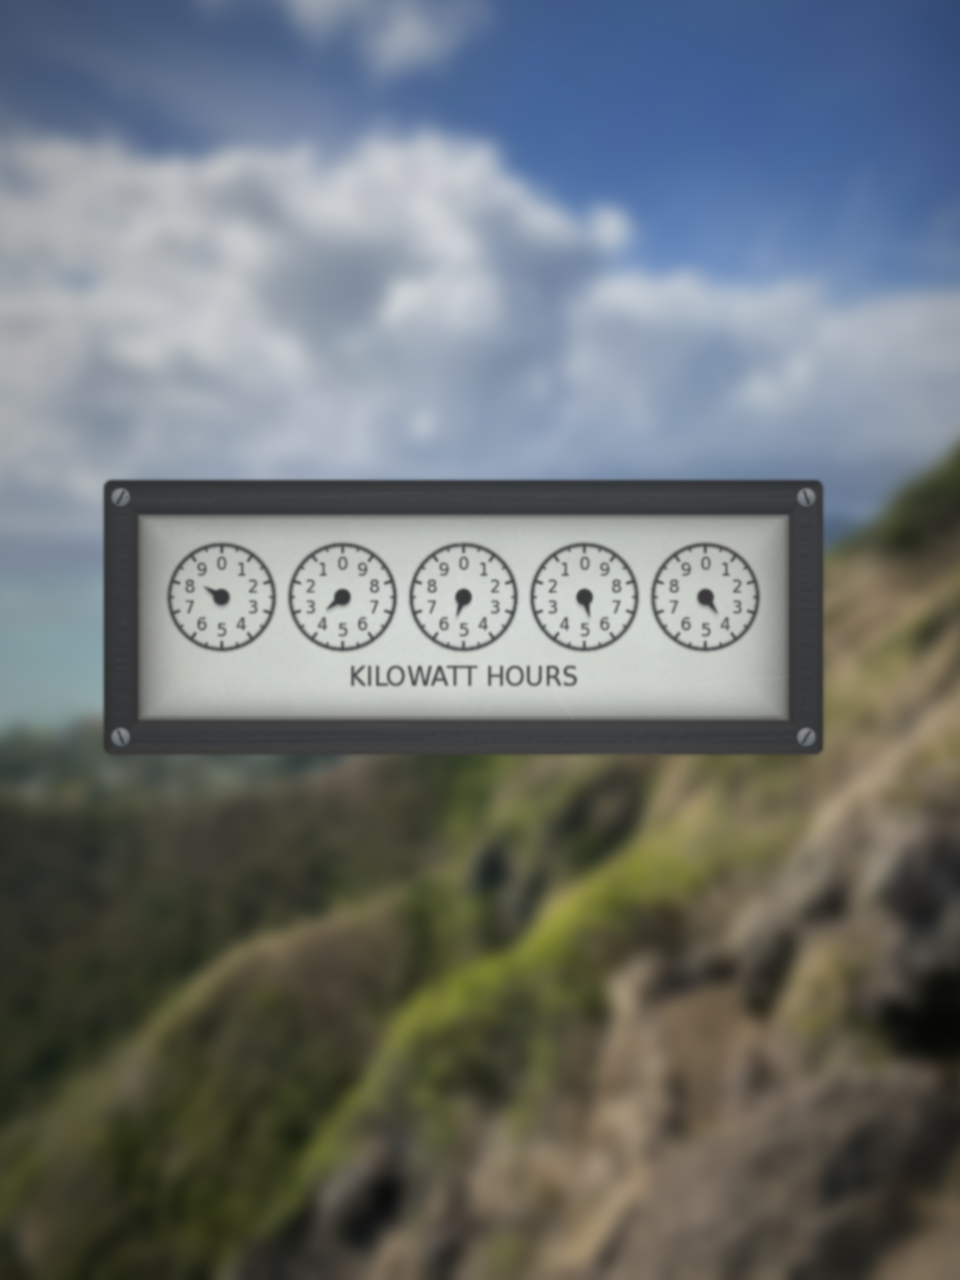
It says 83554 kWh
